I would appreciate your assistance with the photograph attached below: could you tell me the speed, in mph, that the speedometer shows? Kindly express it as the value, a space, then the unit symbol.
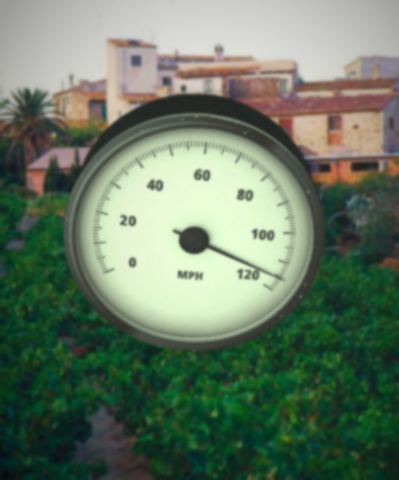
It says 115 mph
